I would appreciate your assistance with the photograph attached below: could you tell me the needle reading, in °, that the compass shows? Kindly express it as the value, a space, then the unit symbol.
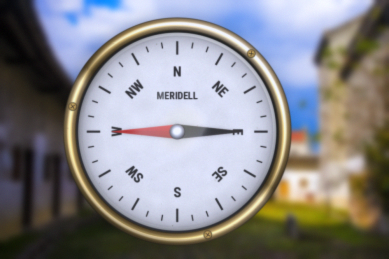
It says 270 °
